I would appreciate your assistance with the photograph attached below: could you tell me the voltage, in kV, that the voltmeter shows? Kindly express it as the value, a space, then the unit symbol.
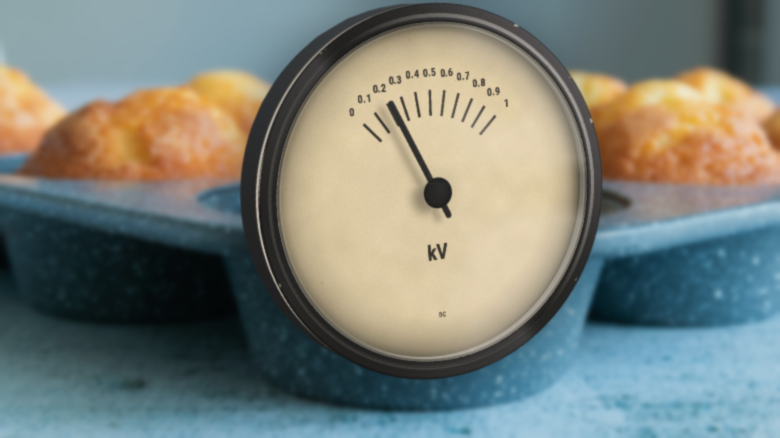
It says 0.2 kV
